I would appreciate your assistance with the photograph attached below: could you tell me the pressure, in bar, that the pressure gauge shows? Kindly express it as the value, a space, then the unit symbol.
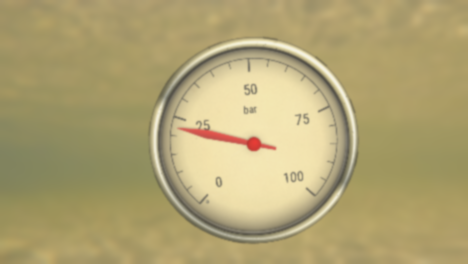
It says 22.5 bar
